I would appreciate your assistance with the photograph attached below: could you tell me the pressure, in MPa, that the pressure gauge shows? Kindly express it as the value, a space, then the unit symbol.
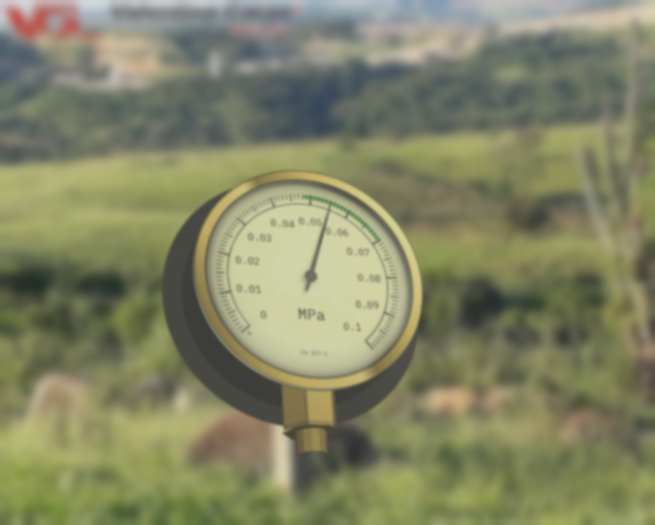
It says 0.055 MPa
